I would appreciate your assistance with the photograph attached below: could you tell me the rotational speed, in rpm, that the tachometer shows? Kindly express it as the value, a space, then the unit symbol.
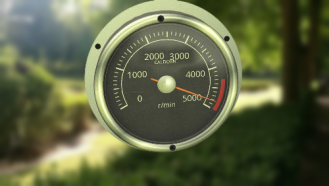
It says 4800 rpm
